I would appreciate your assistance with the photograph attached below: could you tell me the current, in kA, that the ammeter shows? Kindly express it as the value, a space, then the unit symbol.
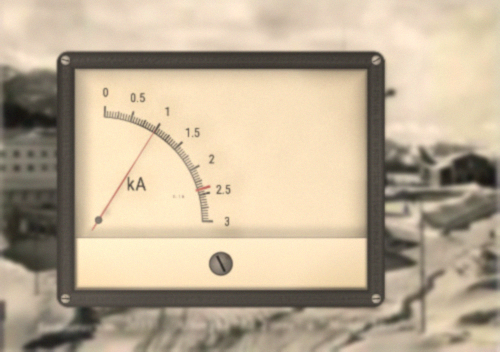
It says 1 kA
